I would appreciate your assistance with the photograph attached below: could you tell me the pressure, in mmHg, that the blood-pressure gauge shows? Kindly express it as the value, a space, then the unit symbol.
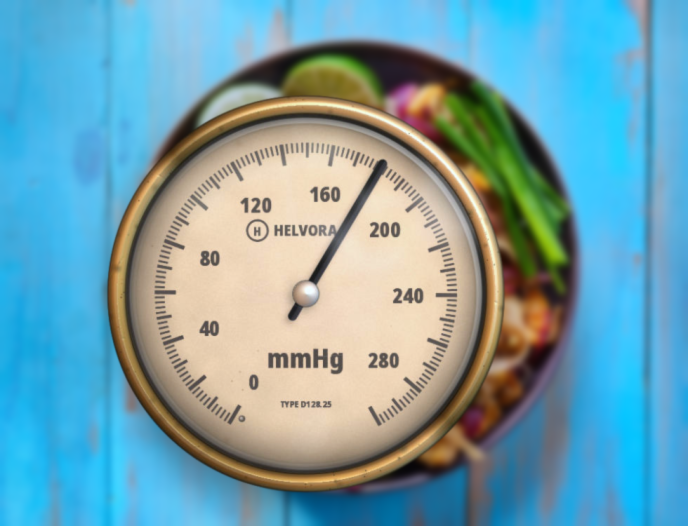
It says 180 mmHg
